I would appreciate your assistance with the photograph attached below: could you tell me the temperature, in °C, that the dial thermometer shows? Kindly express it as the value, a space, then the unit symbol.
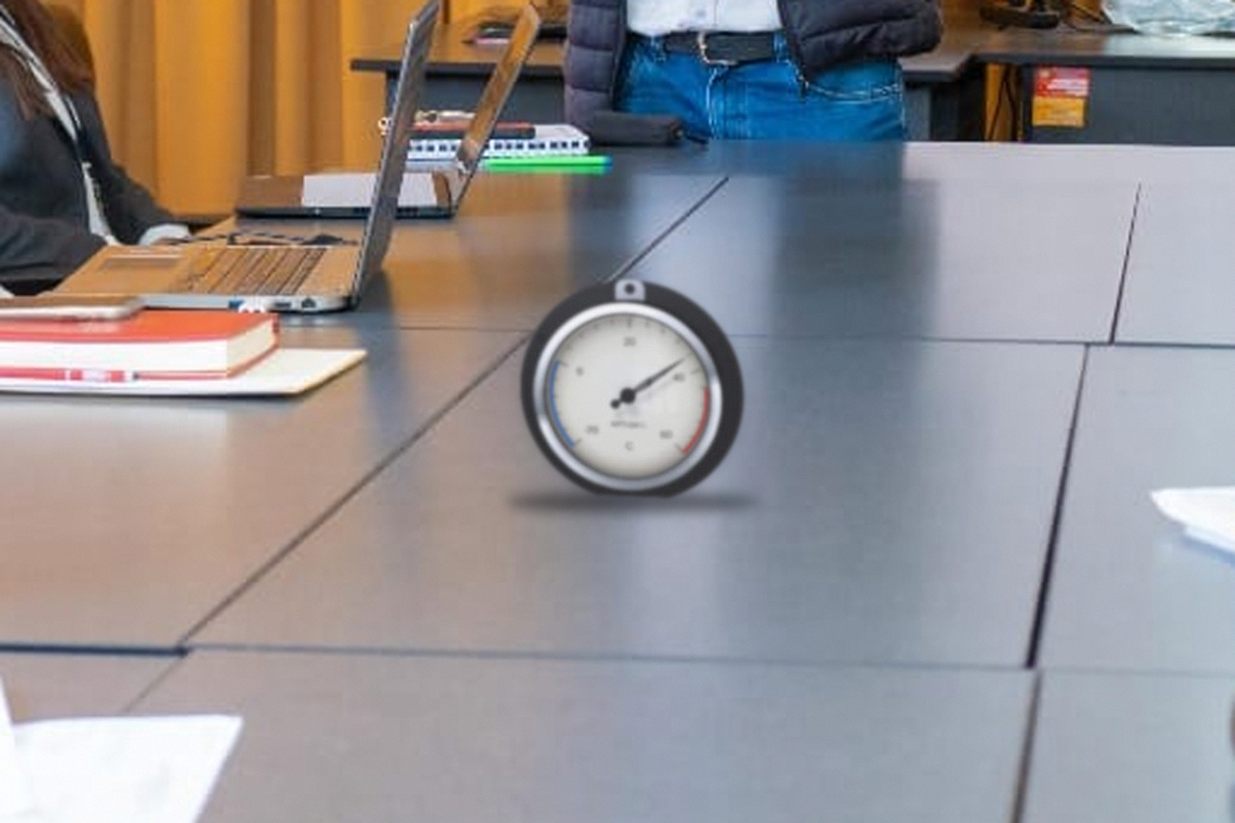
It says 36 °C
